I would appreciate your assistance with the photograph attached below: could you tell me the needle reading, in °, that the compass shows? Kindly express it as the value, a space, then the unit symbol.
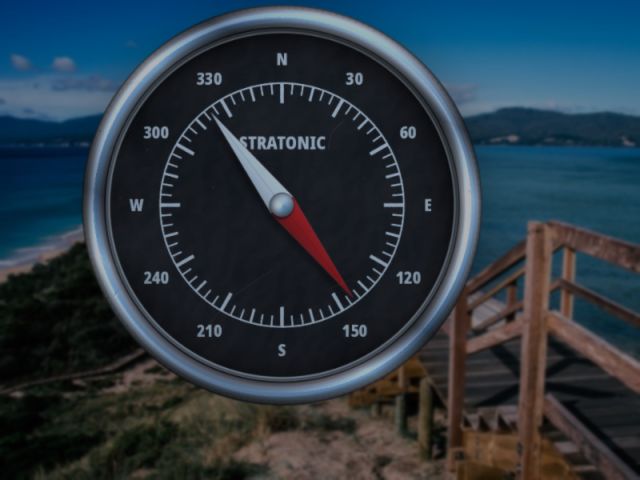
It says 142.5 °
